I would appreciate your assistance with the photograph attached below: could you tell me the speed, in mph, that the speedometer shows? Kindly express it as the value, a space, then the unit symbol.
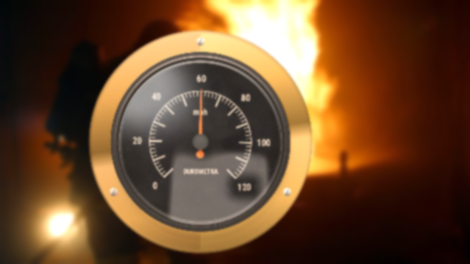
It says 60 mph
